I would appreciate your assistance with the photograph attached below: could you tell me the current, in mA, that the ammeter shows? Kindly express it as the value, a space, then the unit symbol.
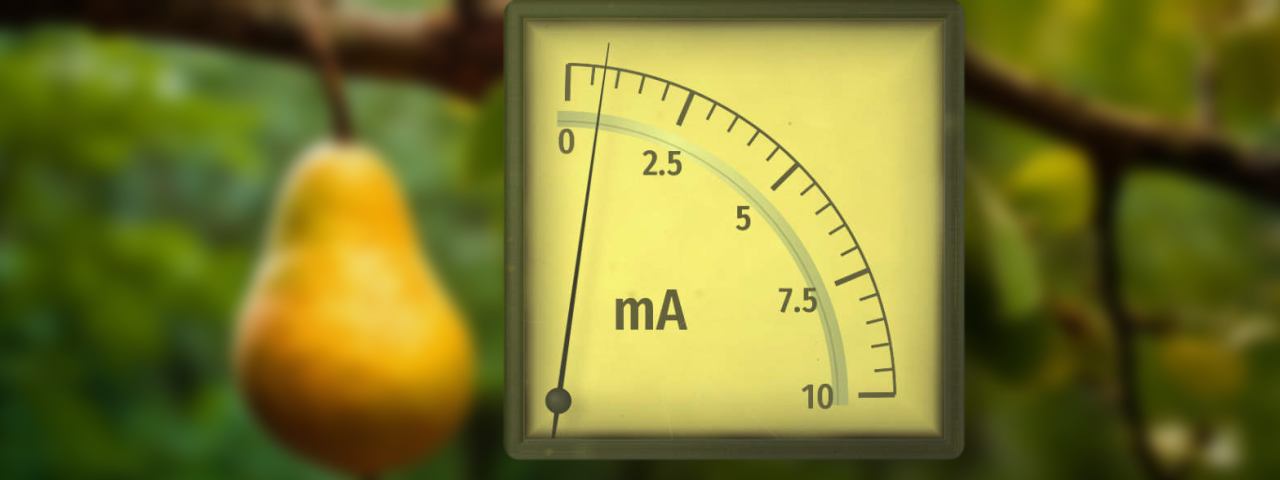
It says 0.75 mA
